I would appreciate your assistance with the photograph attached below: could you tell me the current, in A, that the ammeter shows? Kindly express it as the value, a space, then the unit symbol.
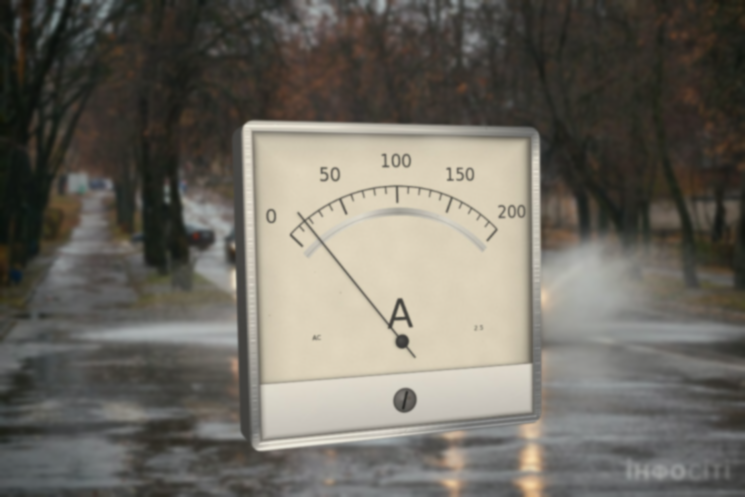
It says 15 A
